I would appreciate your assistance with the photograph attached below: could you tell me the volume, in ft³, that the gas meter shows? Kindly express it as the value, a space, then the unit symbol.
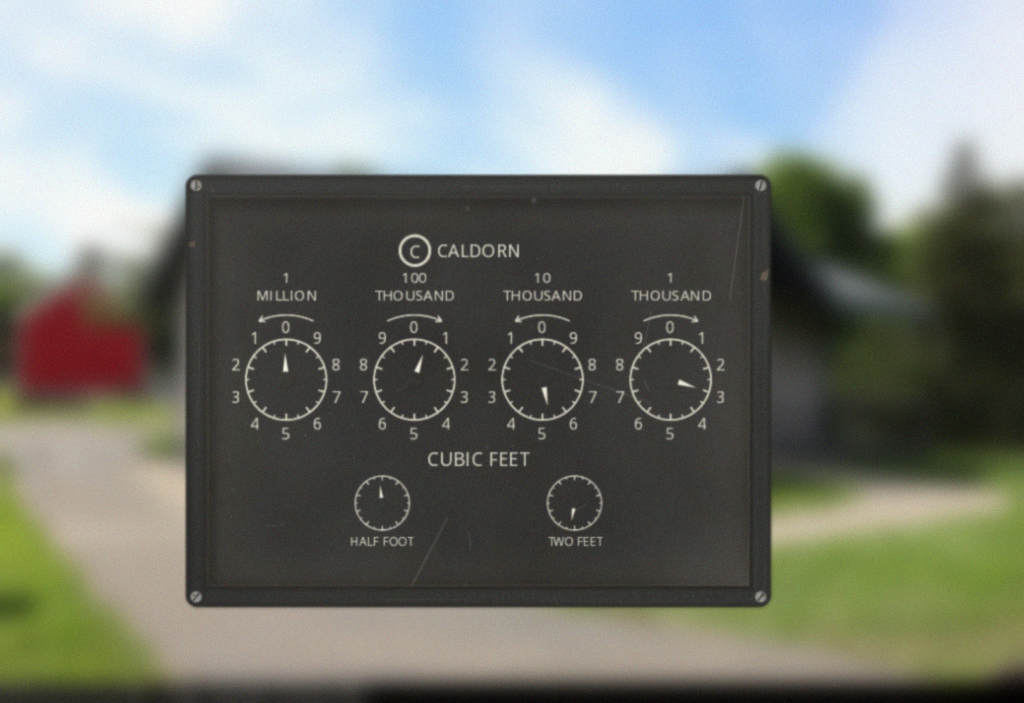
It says 5300 ft³
